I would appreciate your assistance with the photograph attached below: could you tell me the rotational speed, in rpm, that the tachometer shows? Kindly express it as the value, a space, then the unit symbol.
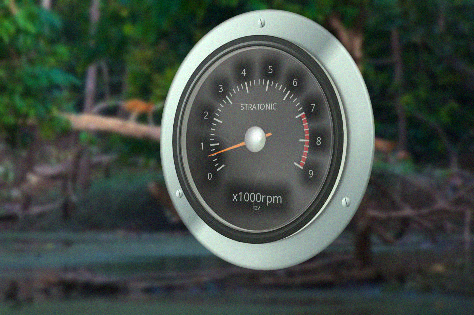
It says 600 rpm
